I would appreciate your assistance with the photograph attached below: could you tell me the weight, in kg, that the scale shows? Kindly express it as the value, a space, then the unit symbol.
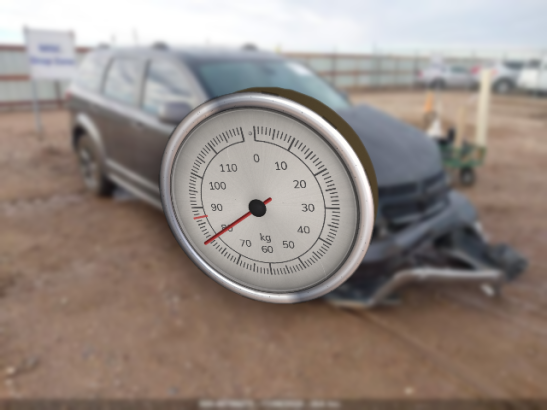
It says 80 kg
